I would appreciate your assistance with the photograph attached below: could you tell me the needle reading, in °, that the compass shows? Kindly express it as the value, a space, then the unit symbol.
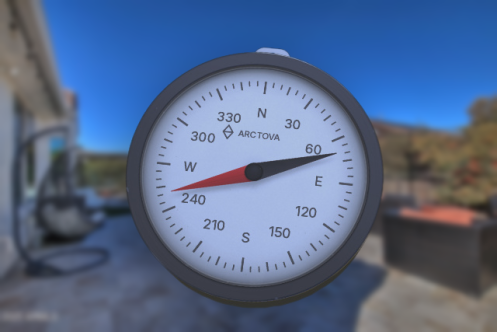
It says 250 °
